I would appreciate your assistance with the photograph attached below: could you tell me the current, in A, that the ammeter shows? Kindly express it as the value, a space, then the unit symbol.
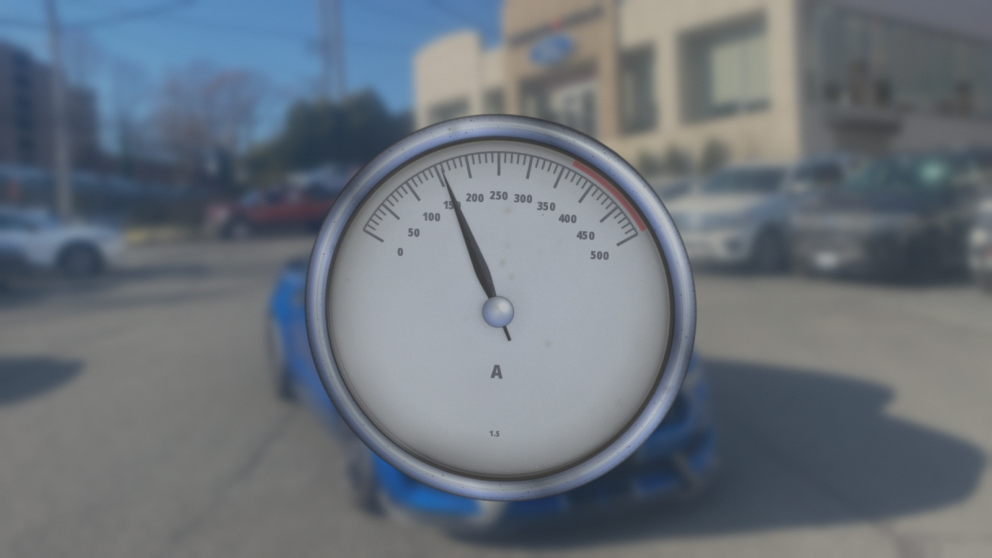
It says 160 A
